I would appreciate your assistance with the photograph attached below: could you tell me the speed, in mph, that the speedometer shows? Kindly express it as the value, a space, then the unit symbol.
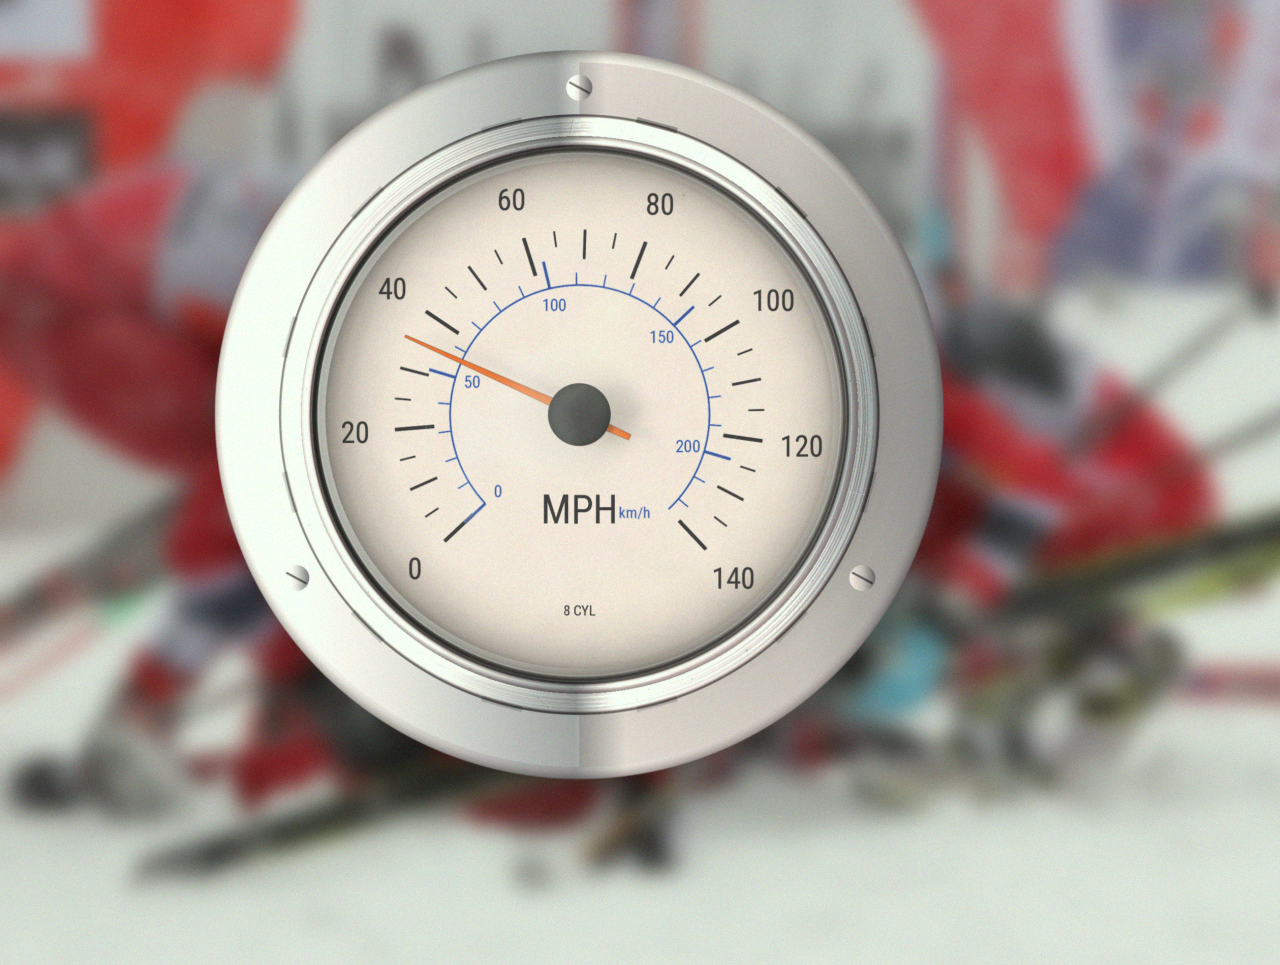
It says 35 mph
